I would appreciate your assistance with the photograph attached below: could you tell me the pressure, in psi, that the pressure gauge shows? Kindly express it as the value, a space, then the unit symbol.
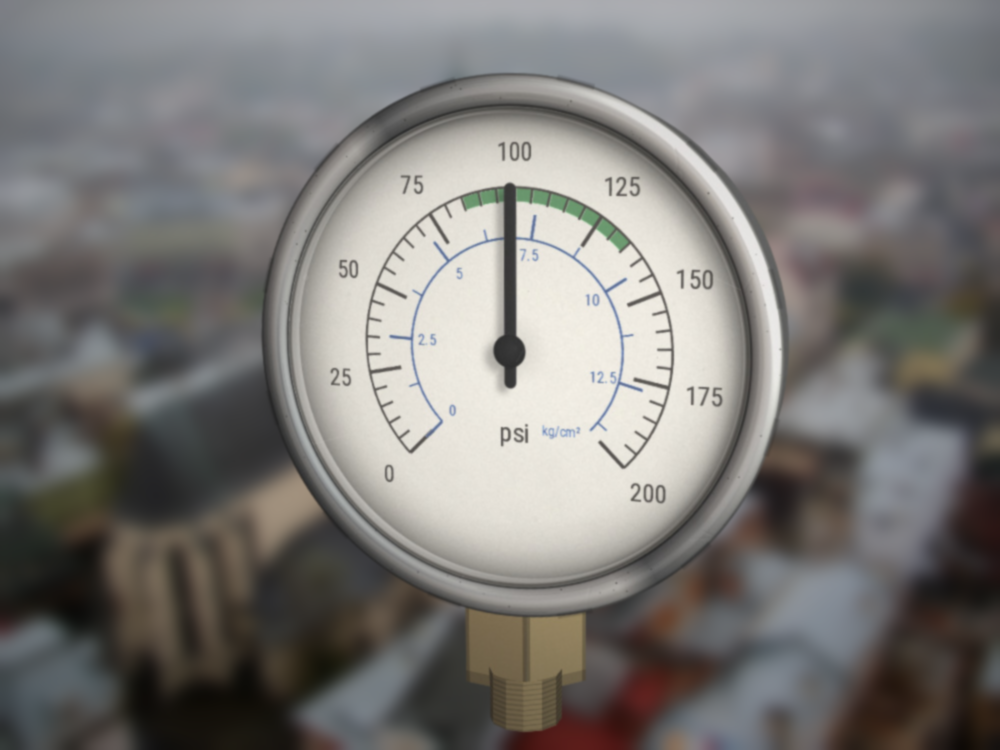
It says 100 psi
